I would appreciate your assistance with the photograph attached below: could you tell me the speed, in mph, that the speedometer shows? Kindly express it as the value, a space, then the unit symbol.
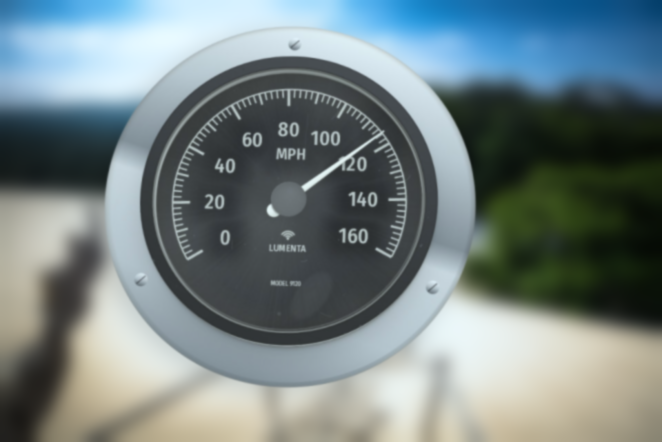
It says 116 mph
